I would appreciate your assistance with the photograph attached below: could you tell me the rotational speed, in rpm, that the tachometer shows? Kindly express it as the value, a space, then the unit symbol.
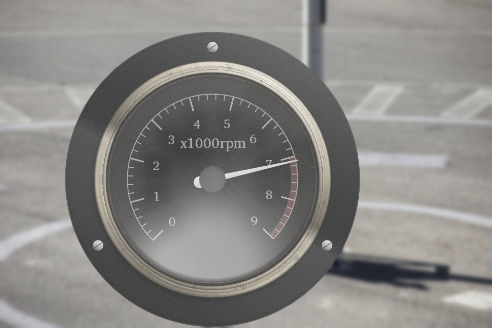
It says 7100 rpm
